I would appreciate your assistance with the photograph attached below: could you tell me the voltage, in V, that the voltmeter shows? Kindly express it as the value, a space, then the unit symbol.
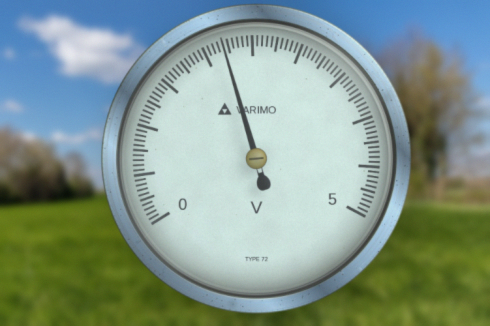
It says 2.2 V
